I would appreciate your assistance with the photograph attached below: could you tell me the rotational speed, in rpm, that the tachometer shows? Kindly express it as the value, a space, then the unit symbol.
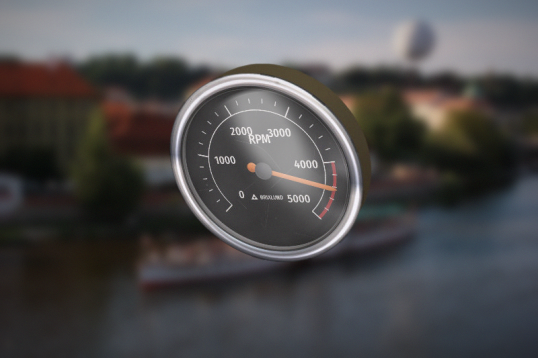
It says 4400 rpm
